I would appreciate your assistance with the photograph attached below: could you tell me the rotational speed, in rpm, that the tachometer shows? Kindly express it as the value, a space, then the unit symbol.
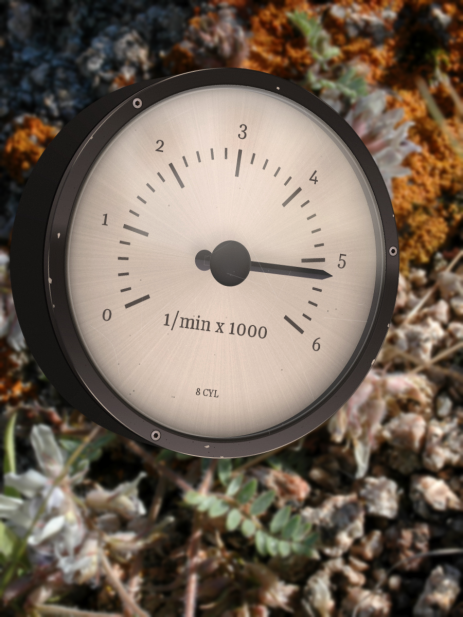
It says 5200 rpm
